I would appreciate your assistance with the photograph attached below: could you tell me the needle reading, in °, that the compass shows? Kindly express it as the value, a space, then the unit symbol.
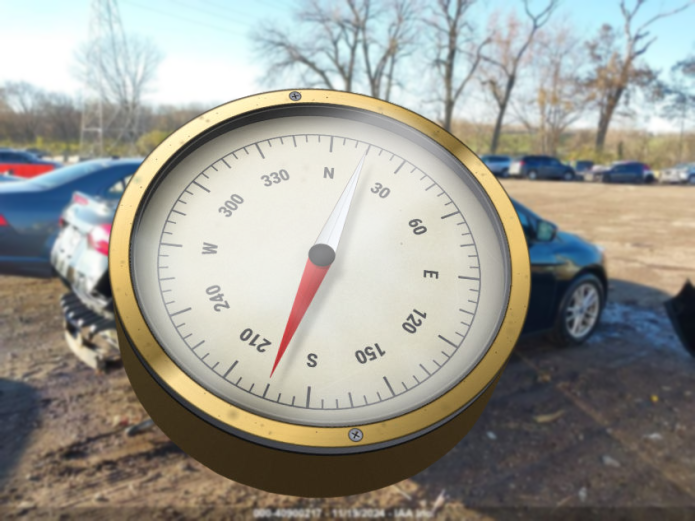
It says 195 °
